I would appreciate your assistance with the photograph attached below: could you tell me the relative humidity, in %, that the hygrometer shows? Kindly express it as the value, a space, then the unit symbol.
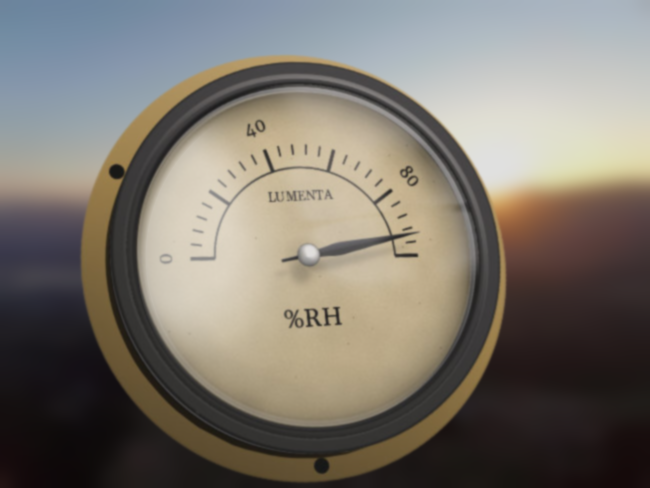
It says 94 %
